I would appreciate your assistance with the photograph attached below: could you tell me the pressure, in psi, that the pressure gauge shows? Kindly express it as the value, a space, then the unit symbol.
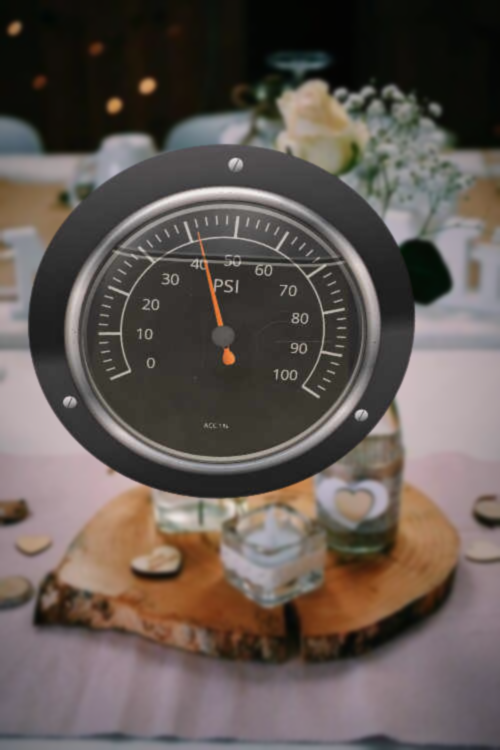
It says 42 psi
